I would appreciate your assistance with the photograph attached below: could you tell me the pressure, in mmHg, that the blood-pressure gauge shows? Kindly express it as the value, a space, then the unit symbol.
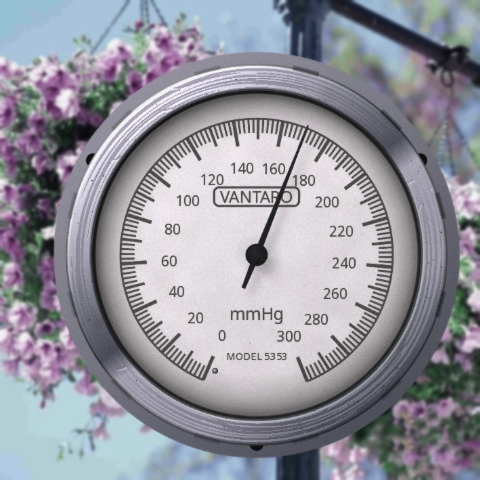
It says 170 mmHg
